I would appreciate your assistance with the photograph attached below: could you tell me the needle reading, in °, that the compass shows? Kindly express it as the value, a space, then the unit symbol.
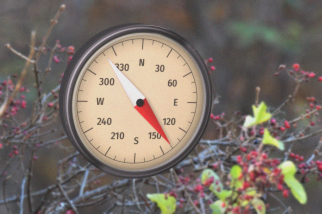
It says 140 °
